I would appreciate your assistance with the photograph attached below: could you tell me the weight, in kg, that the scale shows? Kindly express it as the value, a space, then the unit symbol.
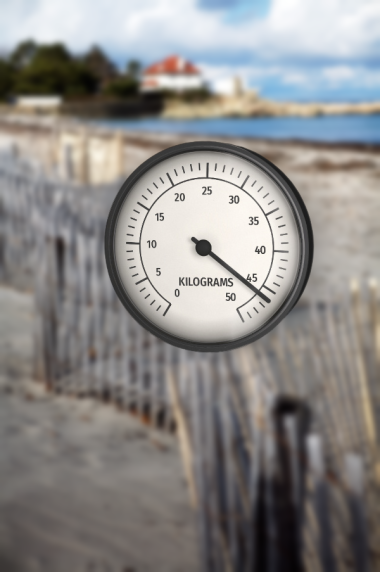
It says 46 kg
